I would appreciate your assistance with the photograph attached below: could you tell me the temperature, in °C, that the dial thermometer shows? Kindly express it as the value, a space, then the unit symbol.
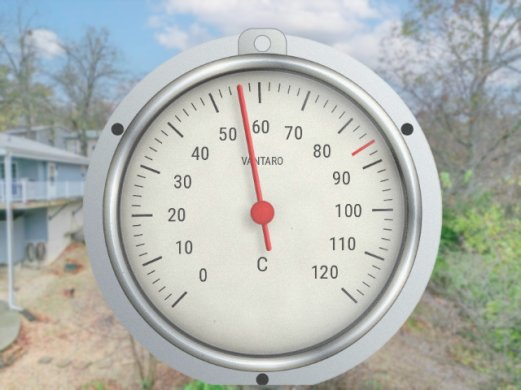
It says 56 °C
